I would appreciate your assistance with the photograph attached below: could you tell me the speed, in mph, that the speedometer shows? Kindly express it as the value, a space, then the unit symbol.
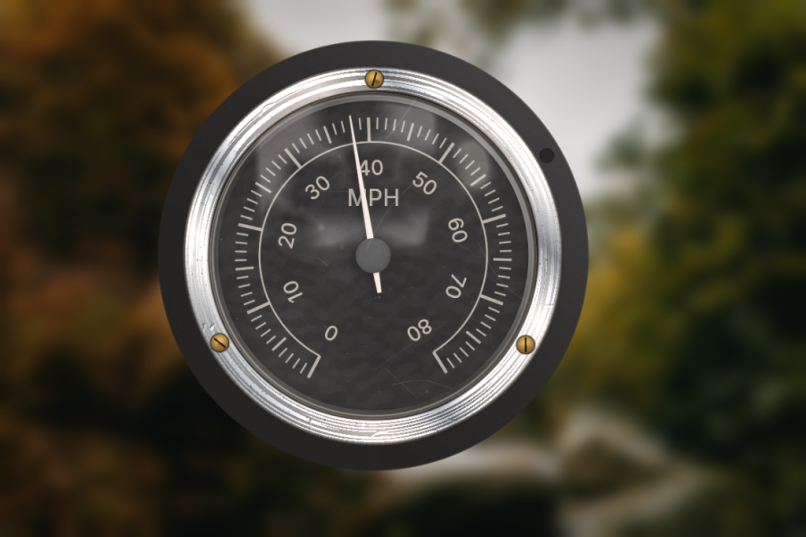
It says 38 mph
